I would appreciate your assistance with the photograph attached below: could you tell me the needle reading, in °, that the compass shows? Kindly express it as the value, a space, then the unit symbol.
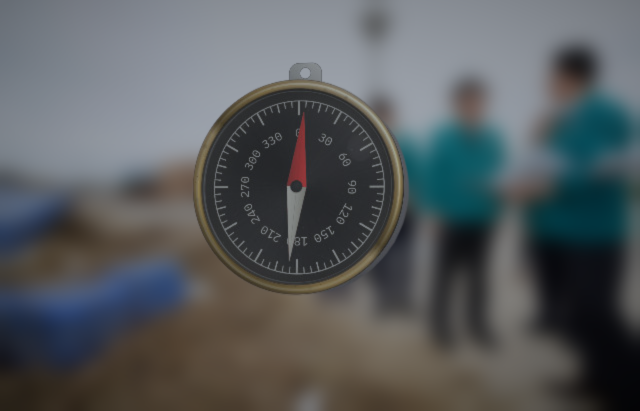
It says 5 °
